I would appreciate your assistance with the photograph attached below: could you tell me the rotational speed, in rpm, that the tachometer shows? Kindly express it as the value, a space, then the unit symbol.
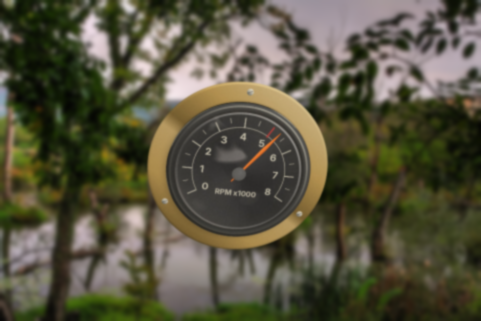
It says 5250 rpm
